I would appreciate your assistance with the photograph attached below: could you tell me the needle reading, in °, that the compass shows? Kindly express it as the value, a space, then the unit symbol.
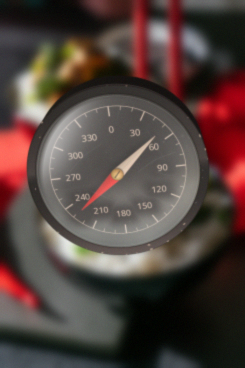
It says 230 °
